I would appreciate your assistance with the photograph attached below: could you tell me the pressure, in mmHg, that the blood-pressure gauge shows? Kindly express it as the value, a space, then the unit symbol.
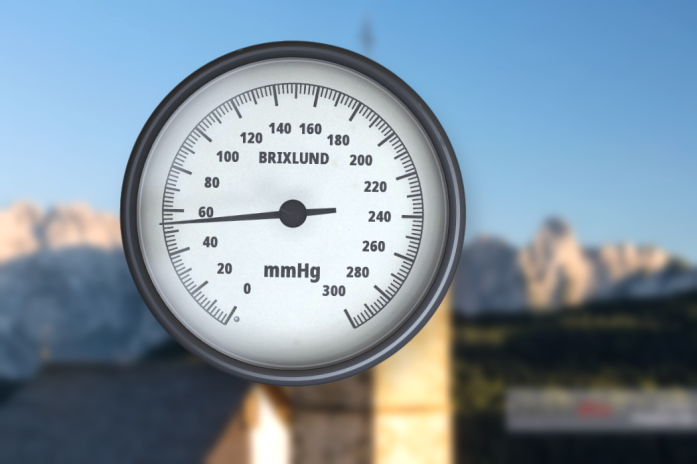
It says 54 mmHg
